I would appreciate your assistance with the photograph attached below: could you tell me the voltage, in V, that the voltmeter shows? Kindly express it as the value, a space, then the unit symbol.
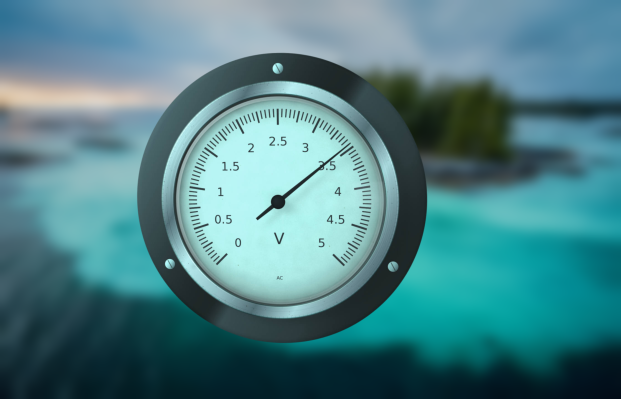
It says 3.45 V
